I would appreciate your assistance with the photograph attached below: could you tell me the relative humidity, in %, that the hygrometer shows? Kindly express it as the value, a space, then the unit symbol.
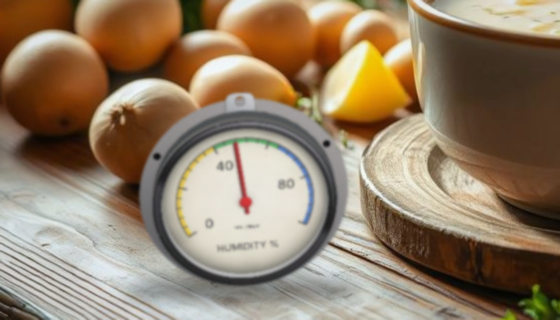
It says 48 %
